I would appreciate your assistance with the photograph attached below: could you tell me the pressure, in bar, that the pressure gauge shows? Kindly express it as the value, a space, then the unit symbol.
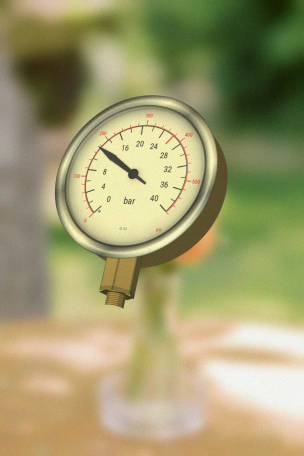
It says 12 bar
